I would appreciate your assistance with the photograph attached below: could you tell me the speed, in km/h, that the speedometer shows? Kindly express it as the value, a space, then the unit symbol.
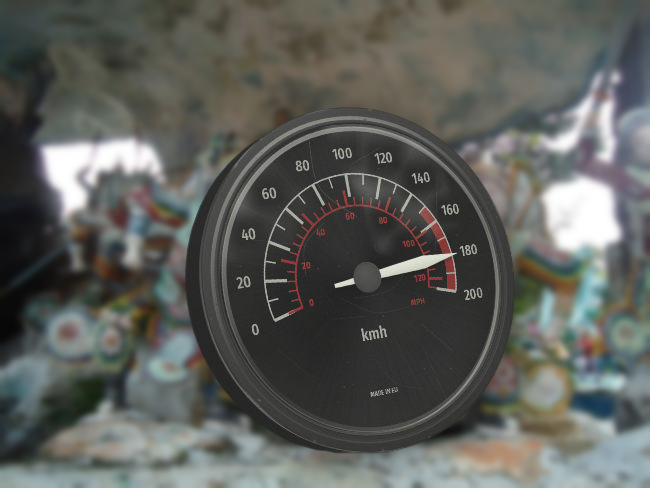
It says 180 km/h
